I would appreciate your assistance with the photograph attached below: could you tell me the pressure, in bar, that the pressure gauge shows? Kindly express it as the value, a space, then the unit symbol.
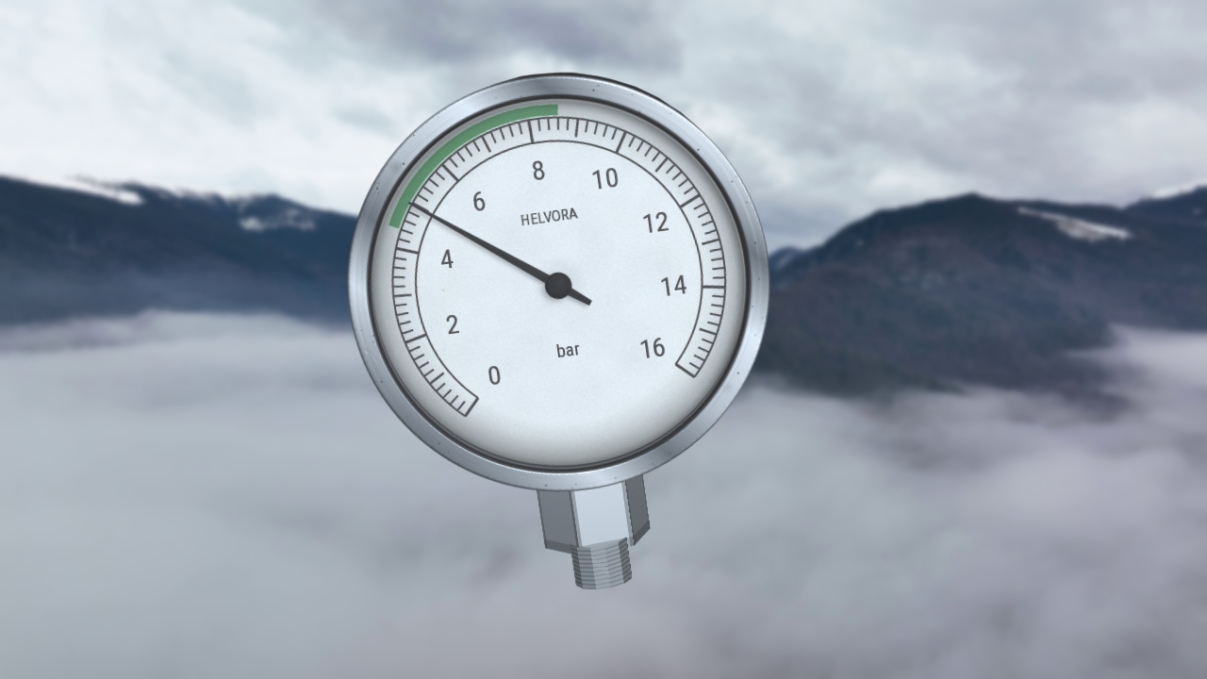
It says 5 bar
